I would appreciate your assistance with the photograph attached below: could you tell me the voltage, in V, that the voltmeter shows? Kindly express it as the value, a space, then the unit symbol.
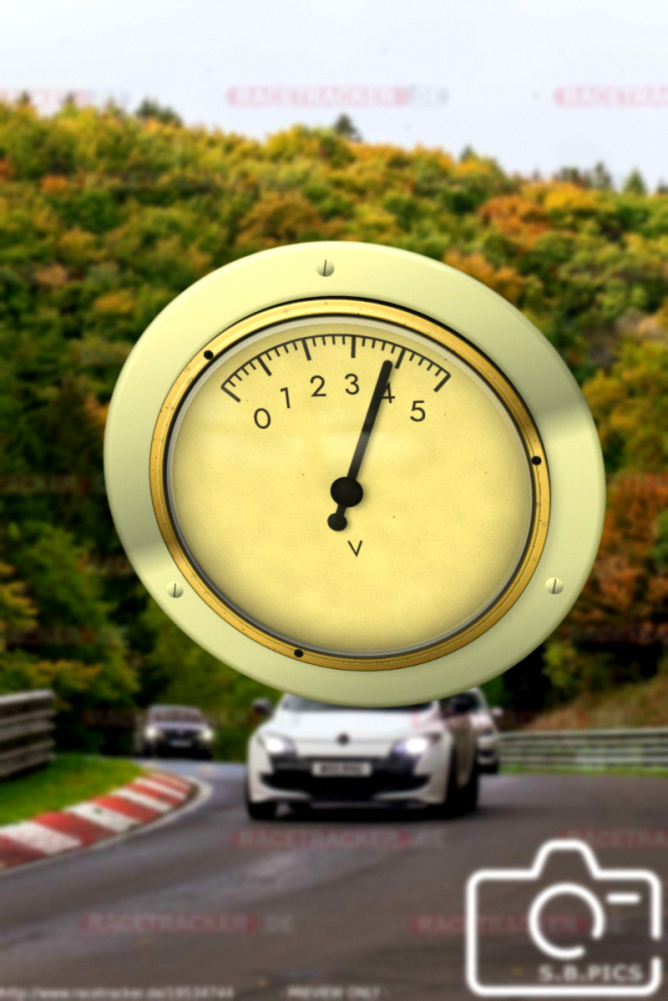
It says 3.8 V
